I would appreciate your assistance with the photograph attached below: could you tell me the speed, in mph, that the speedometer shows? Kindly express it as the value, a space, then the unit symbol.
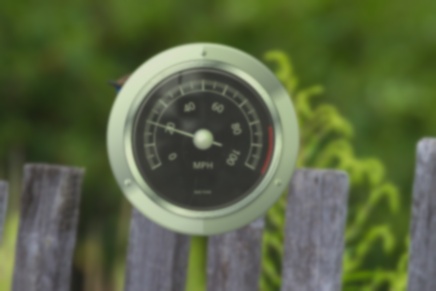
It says 20 mph
